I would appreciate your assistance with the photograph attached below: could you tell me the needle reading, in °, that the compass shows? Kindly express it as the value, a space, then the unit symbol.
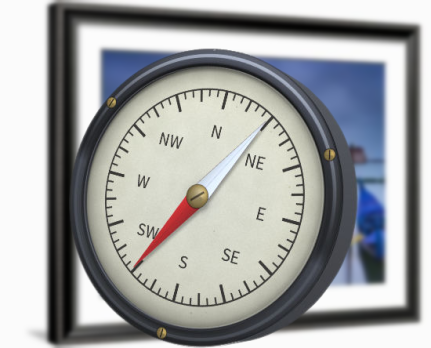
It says 210 °
